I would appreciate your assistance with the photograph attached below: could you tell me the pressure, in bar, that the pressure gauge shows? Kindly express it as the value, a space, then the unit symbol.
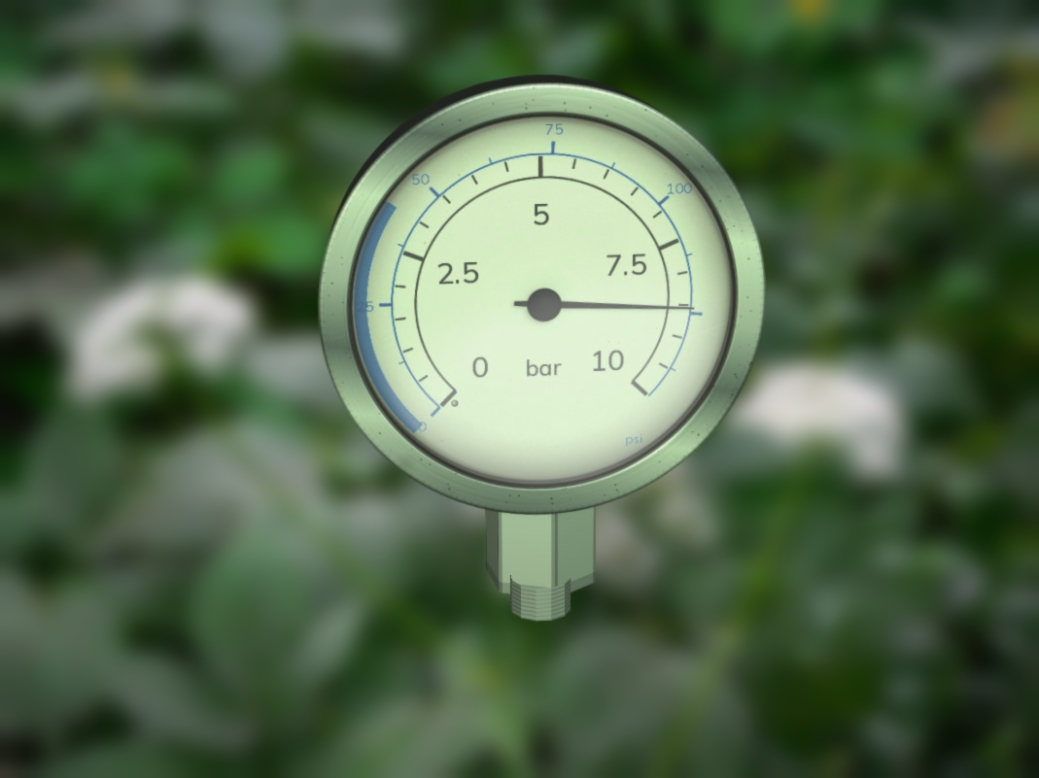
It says 8.5 bar
